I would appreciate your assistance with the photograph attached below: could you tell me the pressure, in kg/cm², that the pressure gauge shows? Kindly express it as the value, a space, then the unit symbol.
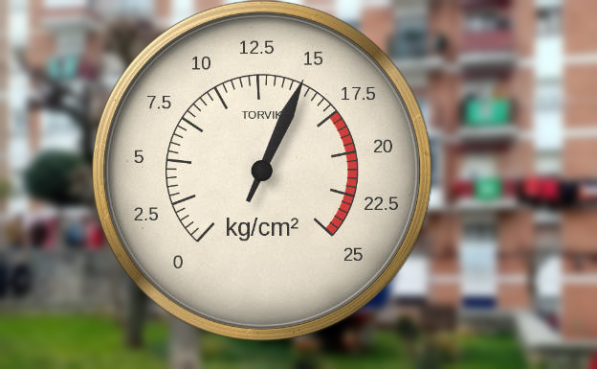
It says 15 kg/cm²
